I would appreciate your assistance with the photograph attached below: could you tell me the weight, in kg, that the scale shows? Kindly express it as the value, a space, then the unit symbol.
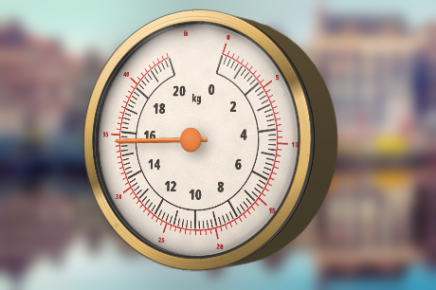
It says 15.6 kg
